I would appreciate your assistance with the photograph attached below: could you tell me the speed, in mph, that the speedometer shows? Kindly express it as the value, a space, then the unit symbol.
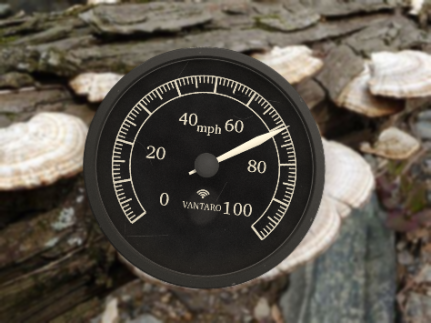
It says 71 mph
